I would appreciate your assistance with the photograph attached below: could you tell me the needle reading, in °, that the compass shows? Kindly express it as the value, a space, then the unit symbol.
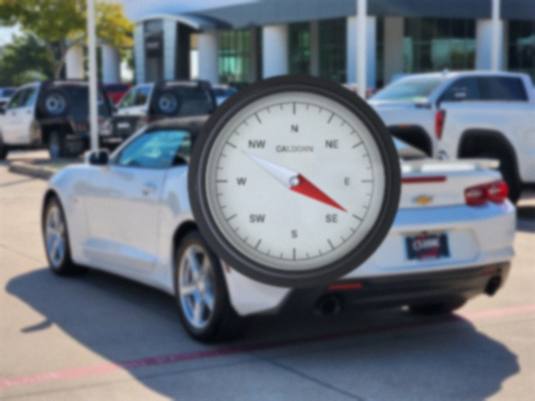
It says 120 °
